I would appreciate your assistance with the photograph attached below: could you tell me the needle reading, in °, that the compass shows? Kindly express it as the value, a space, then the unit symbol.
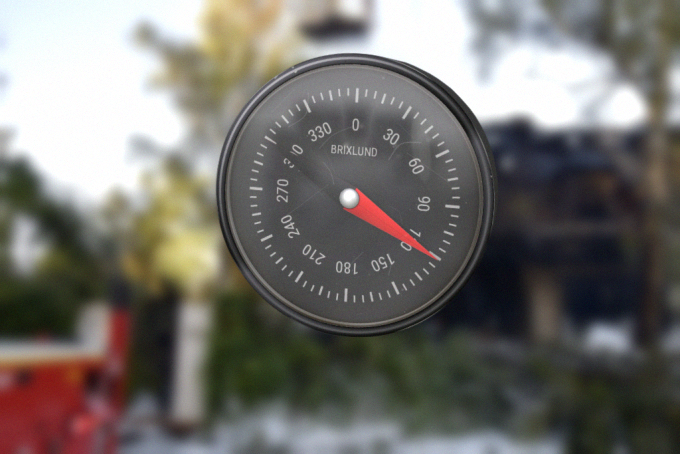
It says 120 °
